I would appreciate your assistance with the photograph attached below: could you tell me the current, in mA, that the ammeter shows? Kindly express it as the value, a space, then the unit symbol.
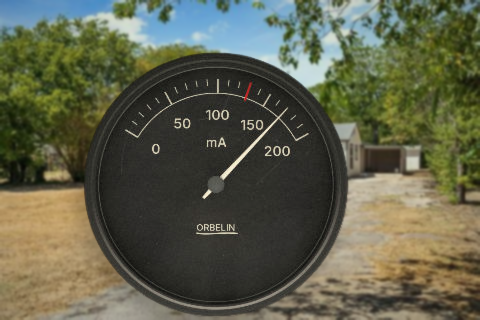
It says 170 mA
